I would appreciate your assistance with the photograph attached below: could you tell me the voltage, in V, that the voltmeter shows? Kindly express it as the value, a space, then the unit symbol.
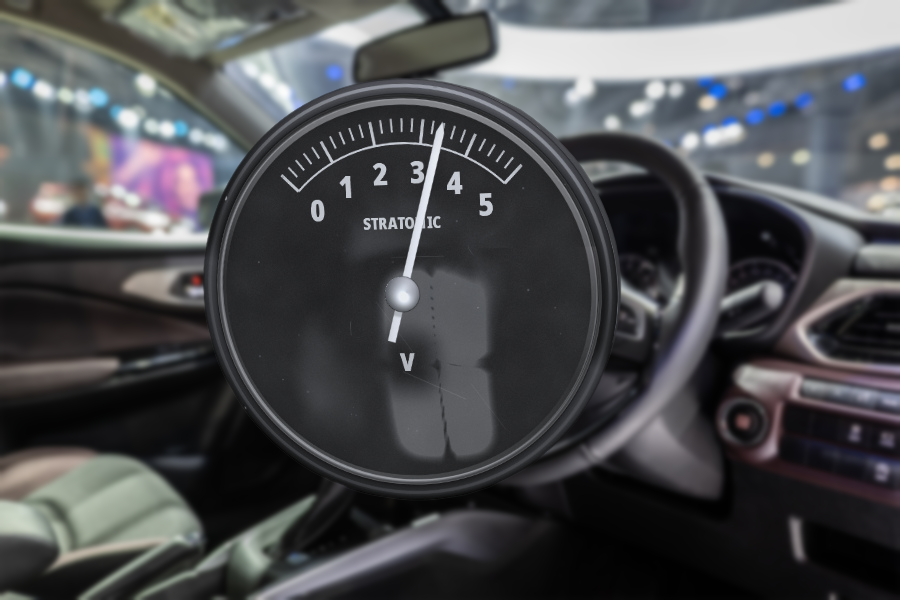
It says 3.4 V
